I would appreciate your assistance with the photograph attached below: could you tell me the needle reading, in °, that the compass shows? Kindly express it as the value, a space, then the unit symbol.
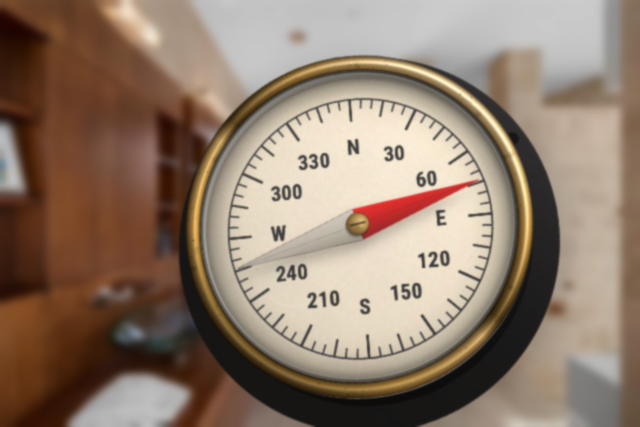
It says 75 °
